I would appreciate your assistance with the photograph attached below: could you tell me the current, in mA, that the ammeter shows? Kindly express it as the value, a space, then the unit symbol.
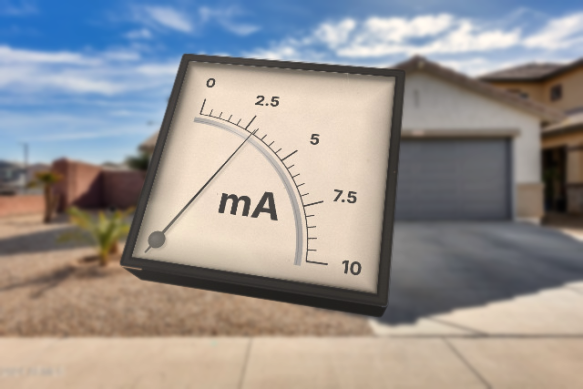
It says 3 mA
